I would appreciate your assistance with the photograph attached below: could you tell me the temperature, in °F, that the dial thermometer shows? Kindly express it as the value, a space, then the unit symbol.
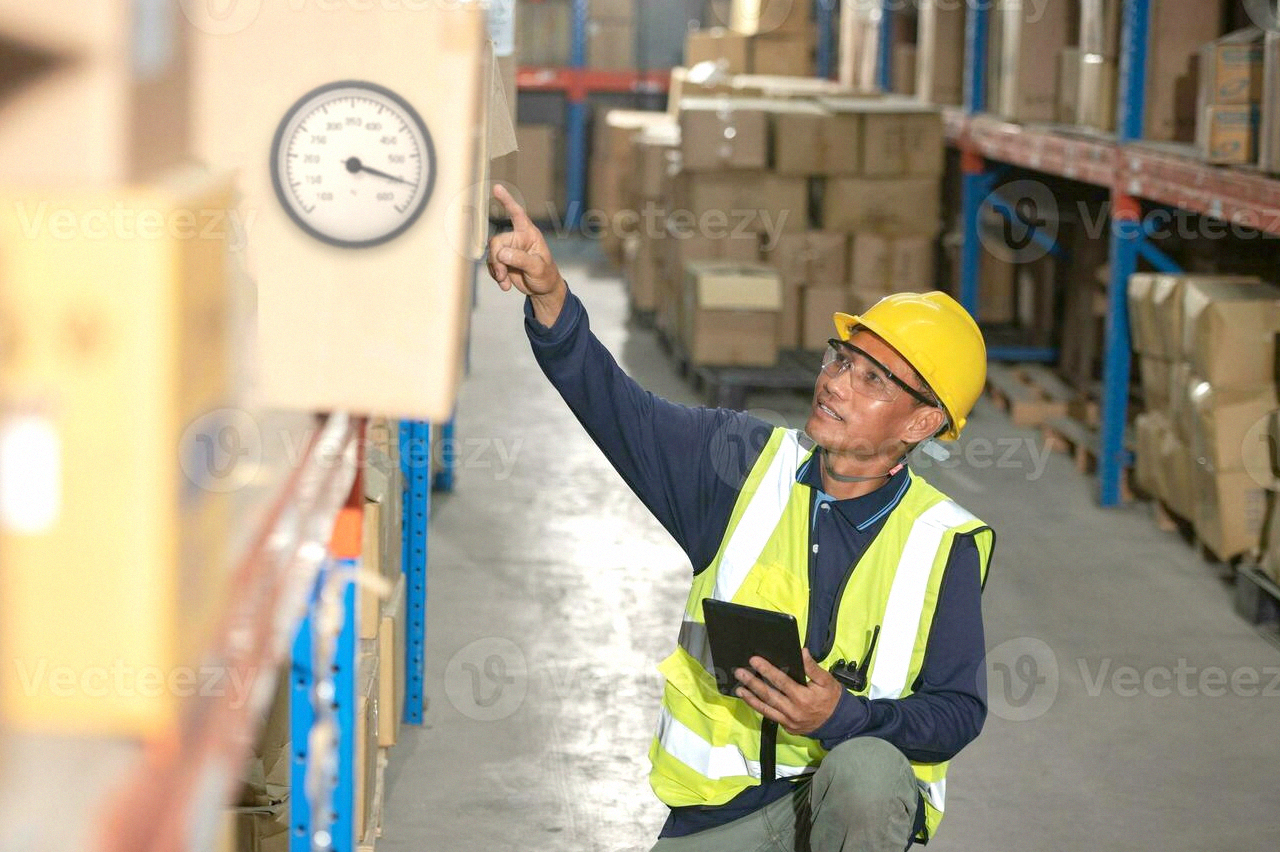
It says 550 °F
